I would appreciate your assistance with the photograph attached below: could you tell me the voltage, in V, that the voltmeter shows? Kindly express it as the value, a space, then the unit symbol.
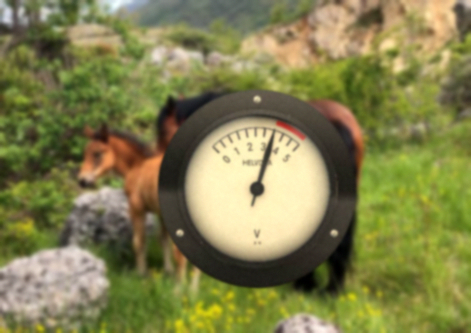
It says 3.5 V
